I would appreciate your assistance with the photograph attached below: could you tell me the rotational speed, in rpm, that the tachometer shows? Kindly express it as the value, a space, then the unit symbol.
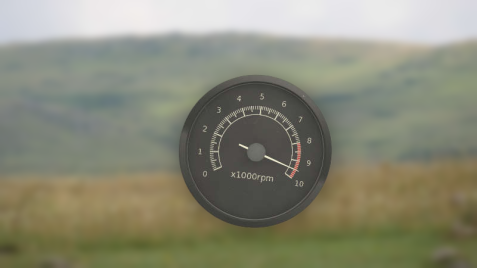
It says 9500 rpm
